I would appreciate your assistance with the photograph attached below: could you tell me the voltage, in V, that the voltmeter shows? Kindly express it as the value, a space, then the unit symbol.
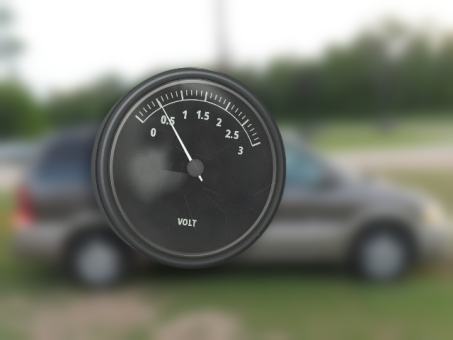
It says 0.5 V
